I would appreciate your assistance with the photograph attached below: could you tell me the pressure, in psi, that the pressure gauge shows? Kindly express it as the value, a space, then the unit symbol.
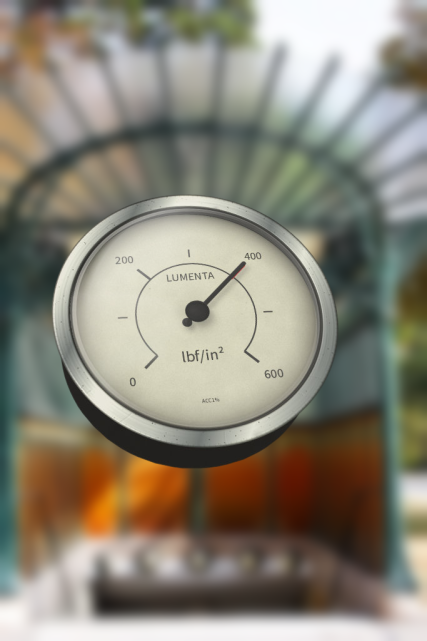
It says 400 psi
